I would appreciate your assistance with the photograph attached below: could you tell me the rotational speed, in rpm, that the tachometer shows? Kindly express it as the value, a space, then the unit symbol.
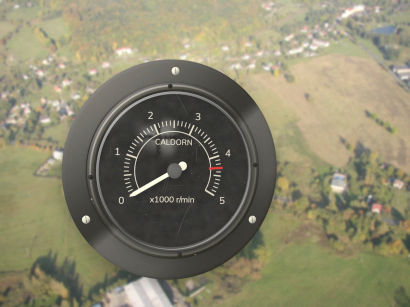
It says 0 rpm
